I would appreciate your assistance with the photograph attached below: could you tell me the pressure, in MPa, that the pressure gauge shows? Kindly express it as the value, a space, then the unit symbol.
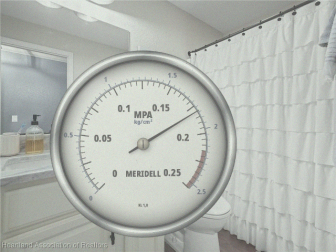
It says 0.18 MPa
